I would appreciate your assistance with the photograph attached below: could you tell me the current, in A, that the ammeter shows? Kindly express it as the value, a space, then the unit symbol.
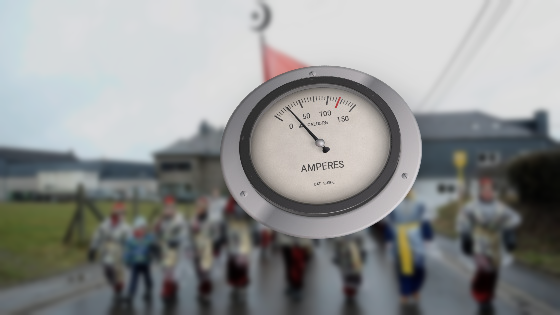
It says 25 A
